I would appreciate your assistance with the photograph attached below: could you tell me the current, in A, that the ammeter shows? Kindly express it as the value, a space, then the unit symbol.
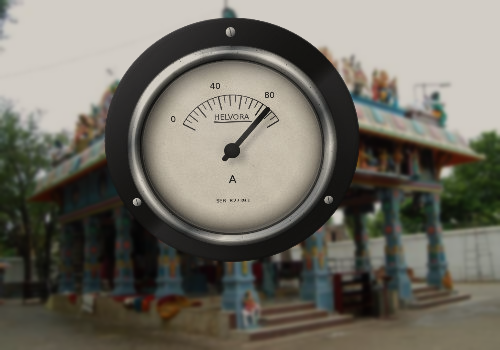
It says 85 A
